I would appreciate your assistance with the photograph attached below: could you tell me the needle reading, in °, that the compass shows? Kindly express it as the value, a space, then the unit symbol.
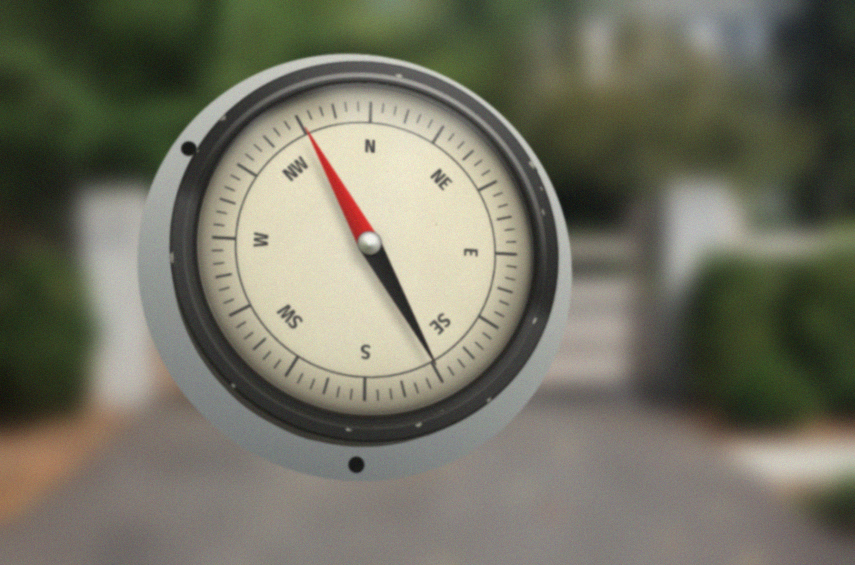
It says 330 °
